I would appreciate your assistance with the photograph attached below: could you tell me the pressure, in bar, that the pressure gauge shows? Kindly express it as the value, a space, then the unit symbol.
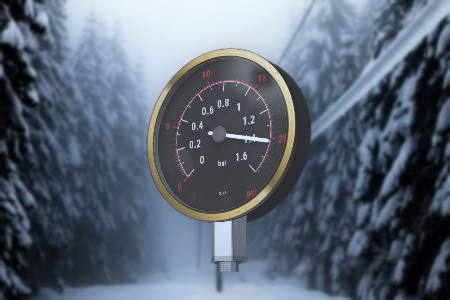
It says 1.4 bar
